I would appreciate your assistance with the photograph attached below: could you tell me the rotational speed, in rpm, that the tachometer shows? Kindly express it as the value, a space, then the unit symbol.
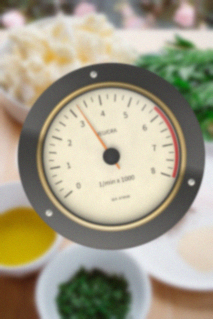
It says 3250 rpm
